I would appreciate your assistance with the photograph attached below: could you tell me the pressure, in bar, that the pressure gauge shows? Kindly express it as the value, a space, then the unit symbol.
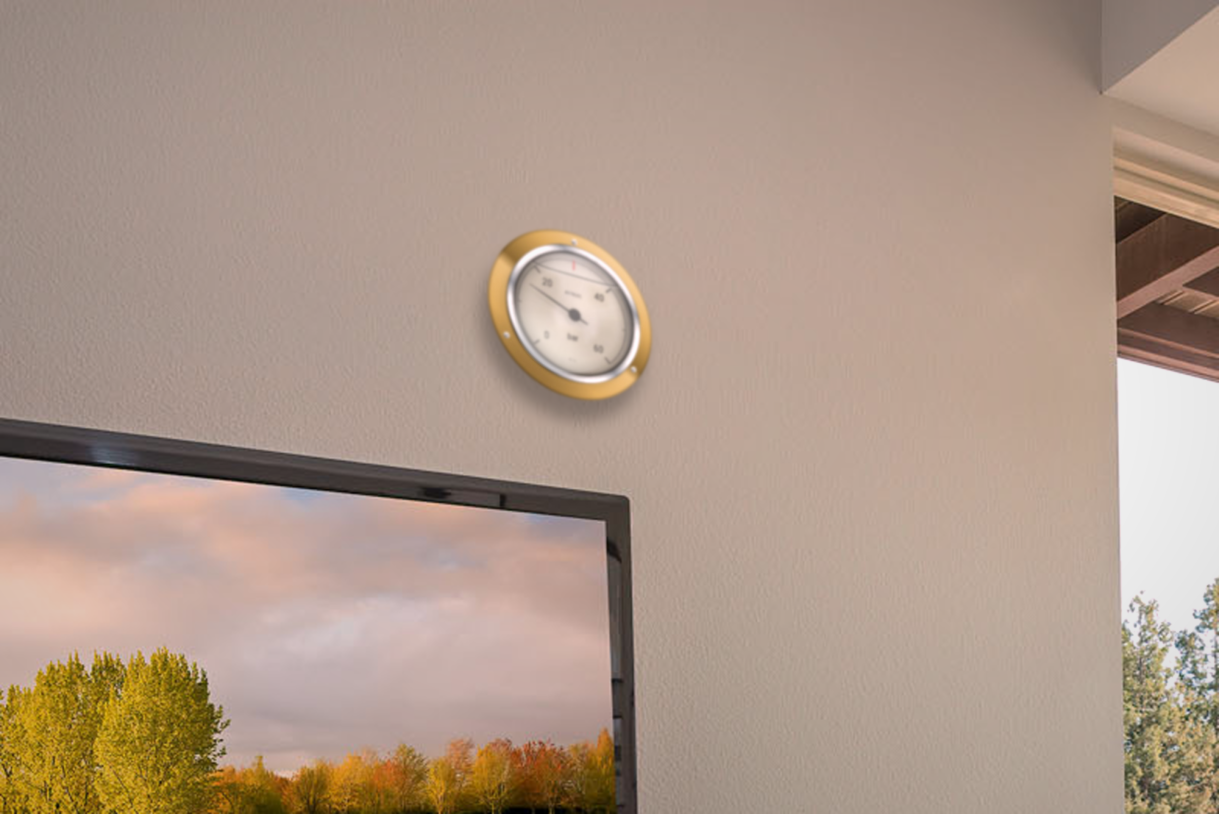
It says 15 bar
